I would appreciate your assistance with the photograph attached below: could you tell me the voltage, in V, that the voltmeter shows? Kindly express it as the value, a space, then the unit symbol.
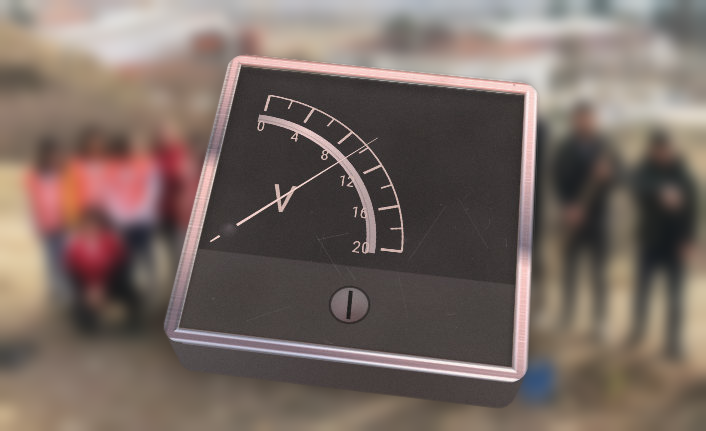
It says 10 V
